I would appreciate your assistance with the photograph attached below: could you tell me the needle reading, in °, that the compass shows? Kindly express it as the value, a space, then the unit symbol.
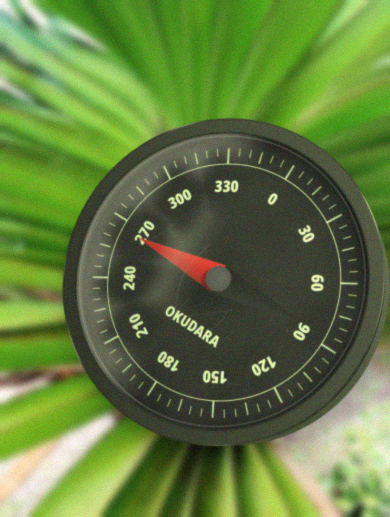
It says 265 °
